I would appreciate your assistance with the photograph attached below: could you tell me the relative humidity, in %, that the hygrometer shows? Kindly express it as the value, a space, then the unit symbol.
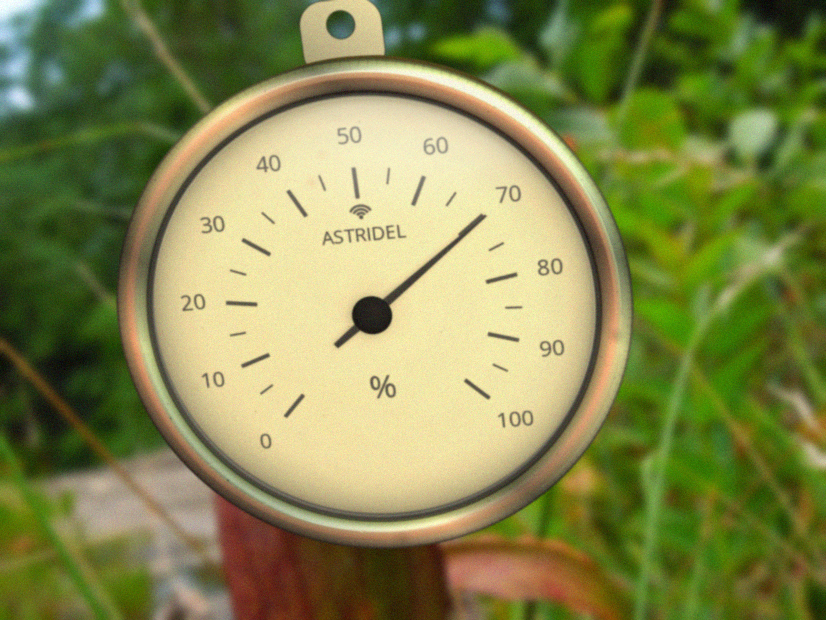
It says 70 %
